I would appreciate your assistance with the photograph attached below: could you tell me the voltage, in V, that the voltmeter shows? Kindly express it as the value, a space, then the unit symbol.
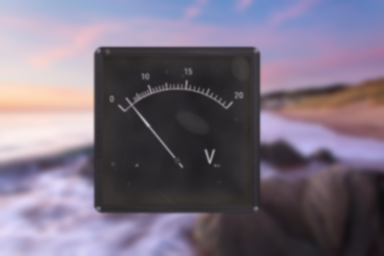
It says 5 V
